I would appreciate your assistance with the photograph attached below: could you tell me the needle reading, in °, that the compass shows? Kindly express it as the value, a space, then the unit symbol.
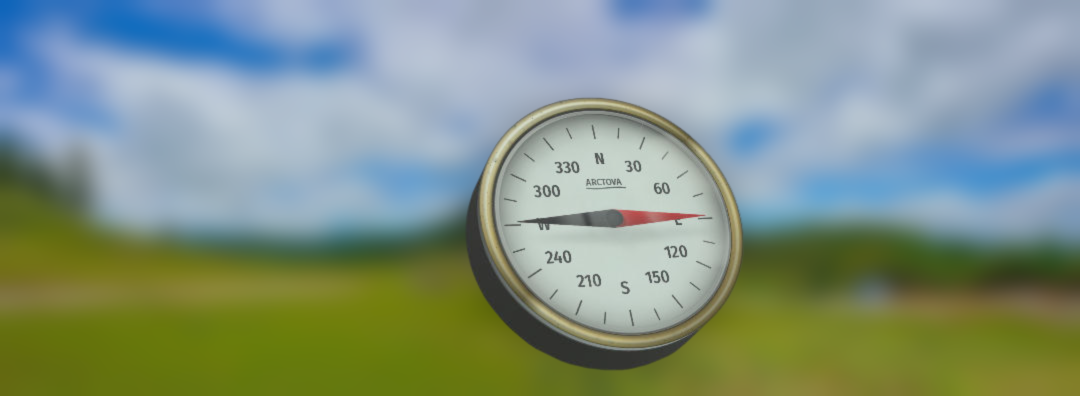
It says 90 °
